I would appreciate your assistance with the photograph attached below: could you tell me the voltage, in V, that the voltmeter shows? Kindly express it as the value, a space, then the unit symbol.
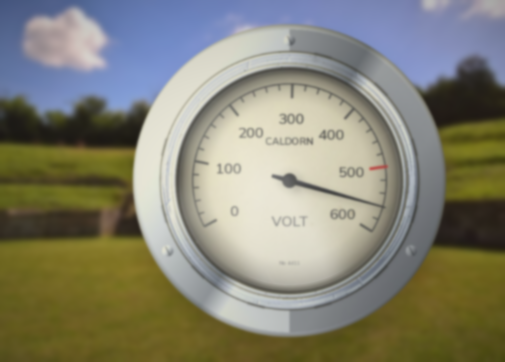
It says 560 V
